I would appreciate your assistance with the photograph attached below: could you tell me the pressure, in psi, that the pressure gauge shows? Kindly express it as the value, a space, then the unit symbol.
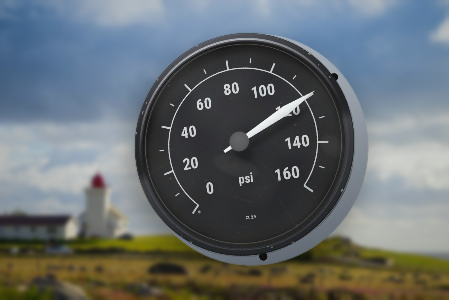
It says 120 psi
